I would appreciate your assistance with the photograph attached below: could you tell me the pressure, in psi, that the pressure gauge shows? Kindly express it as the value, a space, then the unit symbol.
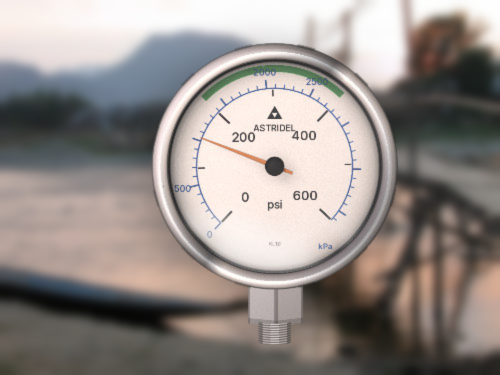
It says 150 psi
